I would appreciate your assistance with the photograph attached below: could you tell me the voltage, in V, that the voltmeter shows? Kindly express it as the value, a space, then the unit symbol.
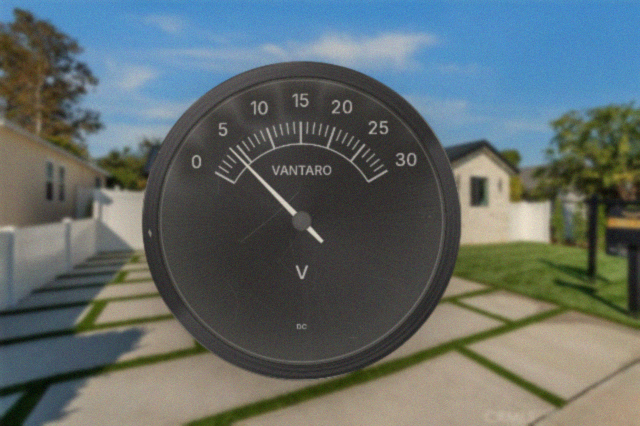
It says 4 V
